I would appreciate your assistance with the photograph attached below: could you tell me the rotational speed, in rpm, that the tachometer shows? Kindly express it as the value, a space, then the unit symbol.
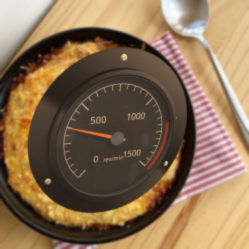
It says 350 rpm
